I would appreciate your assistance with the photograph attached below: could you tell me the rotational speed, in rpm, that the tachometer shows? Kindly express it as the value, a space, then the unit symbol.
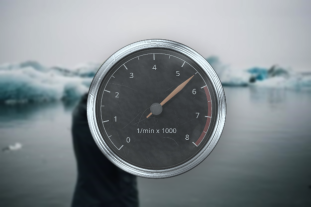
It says 5500 rpm
